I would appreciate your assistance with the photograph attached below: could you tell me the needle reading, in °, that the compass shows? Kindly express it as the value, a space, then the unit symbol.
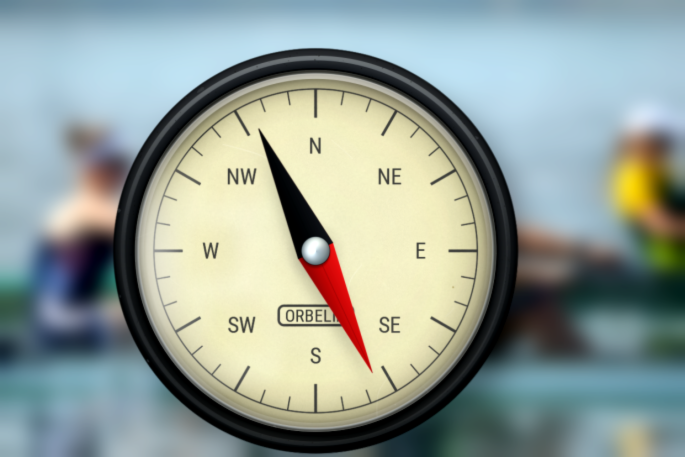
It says 155 °
